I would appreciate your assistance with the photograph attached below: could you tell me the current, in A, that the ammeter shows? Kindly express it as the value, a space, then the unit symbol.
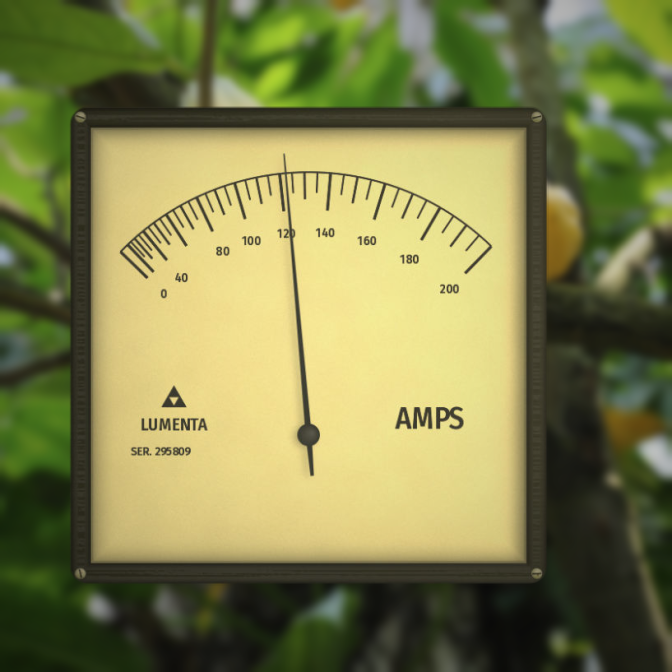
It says 122.5 A
